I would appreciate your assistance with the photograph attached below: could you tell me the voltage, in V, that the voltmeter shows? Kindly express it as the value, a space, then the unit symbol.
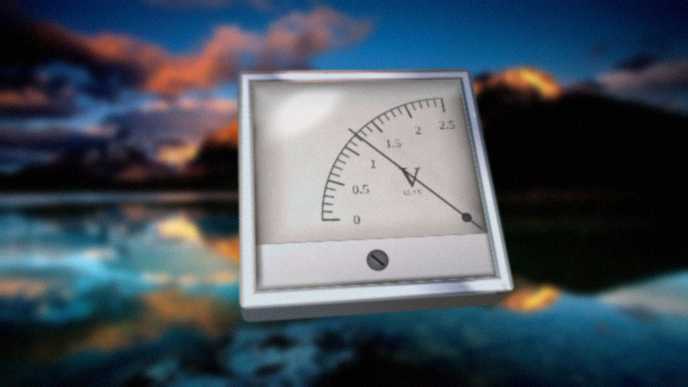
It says 1.2 V
